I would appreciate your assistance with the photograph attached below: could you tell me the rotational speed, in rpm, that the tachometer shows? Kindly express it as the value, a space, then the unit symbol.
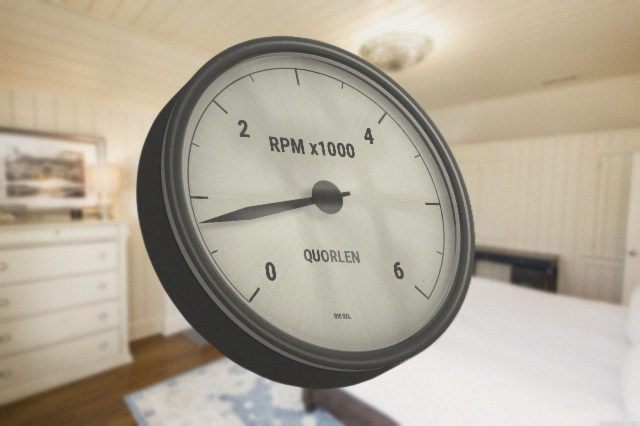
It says 750 rpm
